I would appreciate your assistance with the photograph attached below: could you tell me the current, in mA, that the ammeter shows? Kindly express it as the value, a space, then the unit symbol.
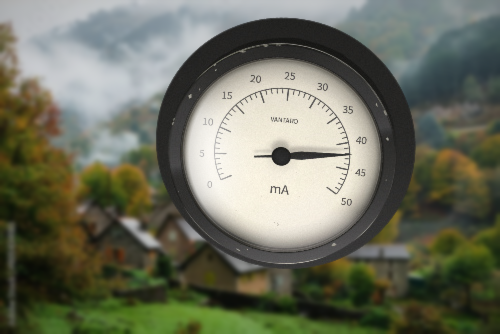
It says 42 mA
